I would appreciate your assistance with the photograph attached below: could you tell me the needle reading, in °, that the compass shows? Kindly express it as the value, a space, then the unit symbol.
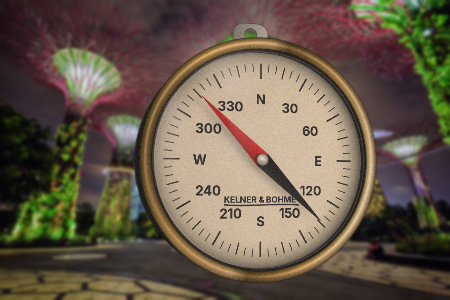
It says 315 °
